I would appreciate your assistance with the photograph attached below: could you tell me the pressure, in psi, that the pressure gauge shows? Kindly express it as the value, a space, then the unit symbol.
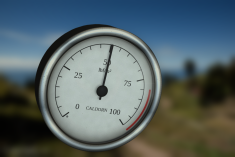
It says 50 psi
